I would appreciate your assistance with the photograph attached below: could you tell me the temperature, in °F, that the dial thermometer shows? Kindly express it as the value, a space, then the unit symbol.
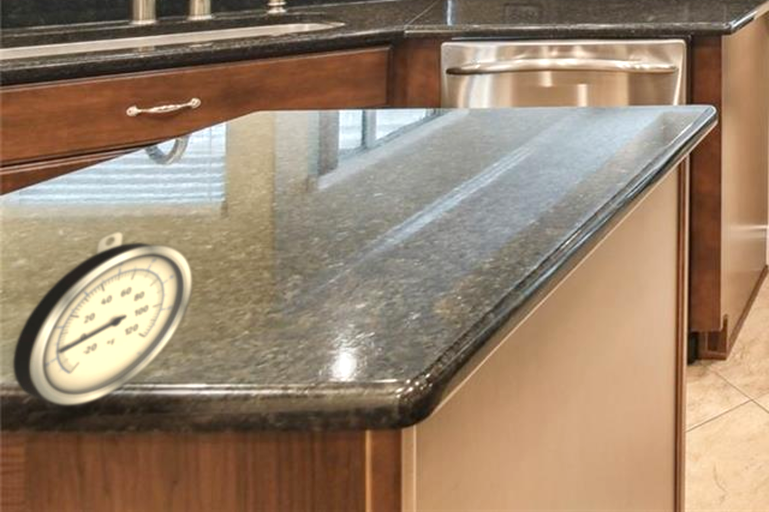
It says 0 °F
